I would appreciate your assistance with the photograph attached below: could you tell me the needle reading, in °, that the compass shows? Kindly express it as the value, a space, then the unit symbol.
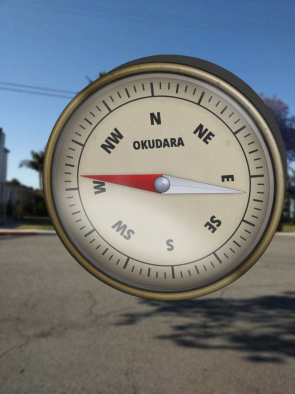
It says 280 °
